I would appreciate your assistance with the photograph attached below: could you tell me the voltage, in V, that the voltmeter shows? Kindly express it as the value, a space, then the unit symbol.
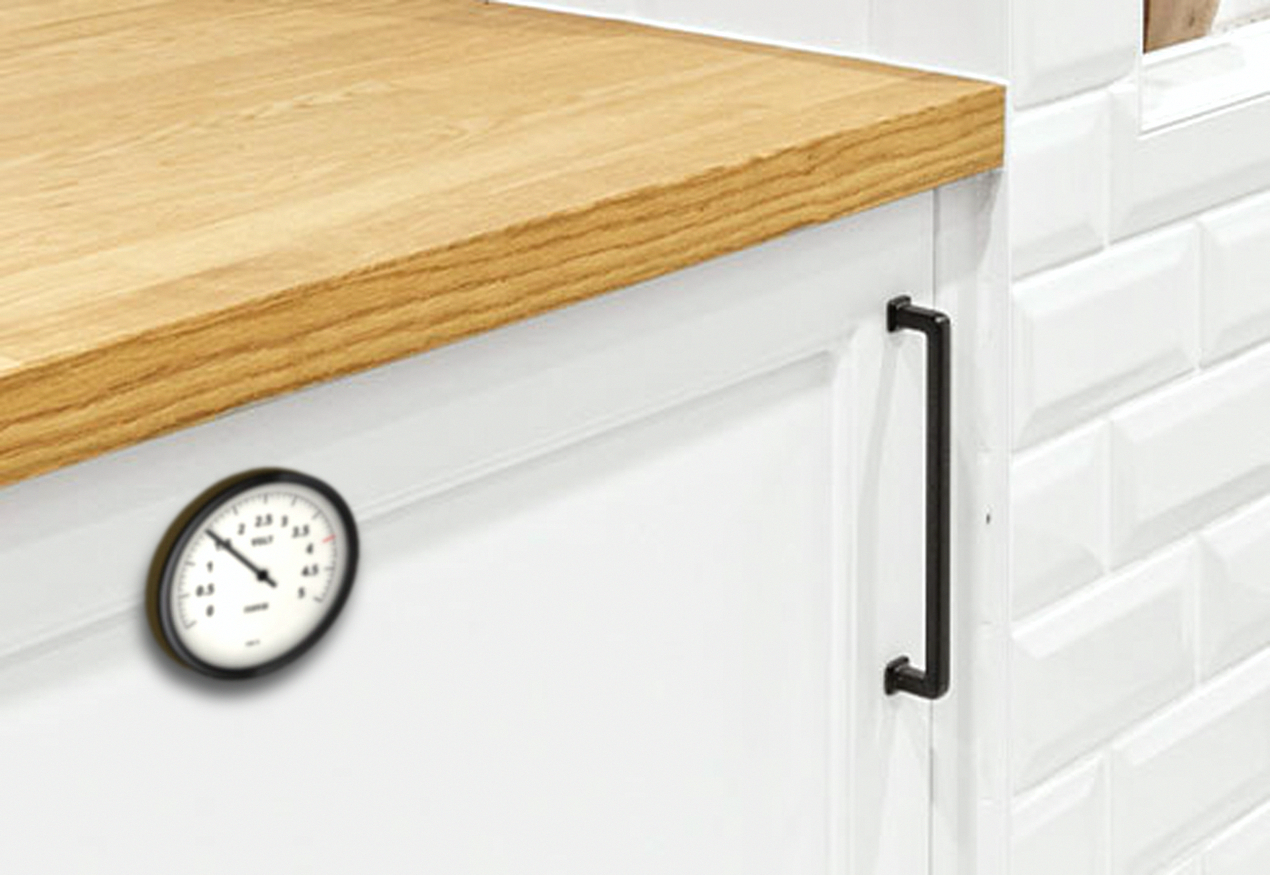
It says 1.5 V
